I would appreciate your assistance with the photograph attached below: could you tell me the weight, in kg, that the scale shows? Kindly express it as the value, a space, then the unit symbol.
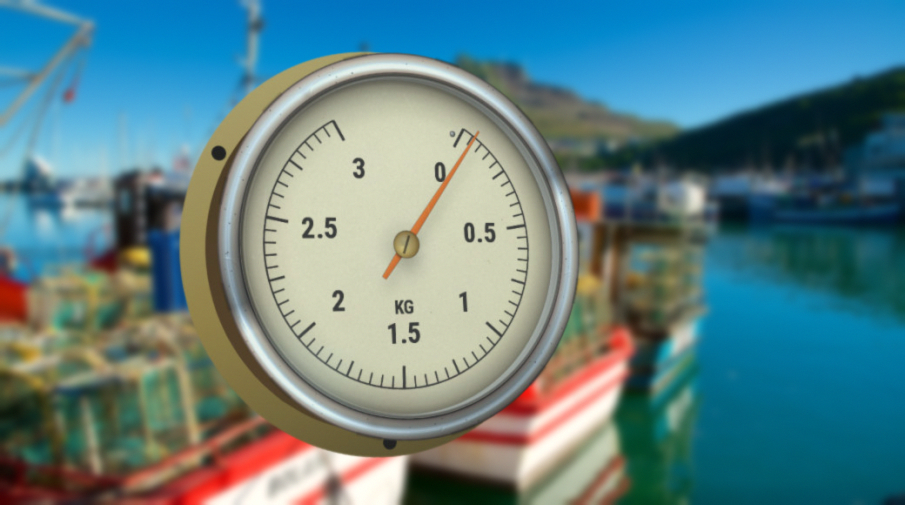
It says 0.05 kg
